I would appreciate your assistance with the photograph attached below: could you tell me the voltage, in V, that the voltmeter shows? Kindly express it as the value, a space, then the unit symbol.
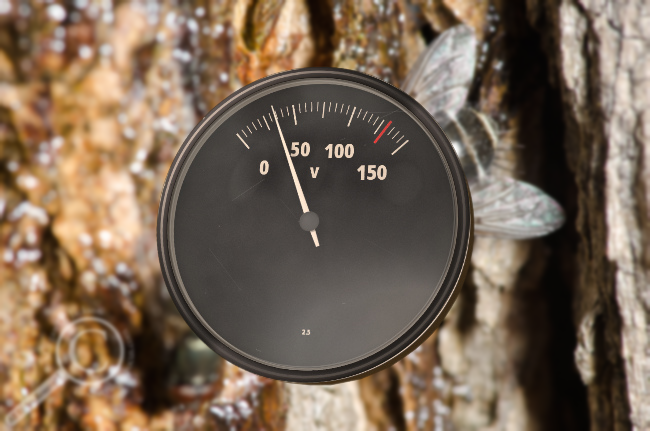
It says 35 V
